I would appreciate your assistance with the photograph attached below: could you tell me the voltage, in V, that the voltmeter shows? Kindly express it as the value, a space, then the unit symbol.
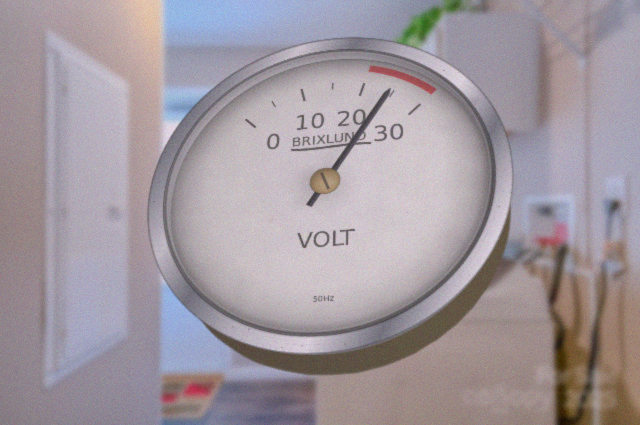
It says 25 V
